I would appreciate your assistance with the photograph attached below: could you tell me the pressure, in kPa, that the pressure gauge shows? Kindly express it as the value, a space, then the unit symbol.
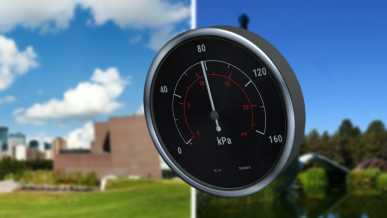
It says 80 kPa
